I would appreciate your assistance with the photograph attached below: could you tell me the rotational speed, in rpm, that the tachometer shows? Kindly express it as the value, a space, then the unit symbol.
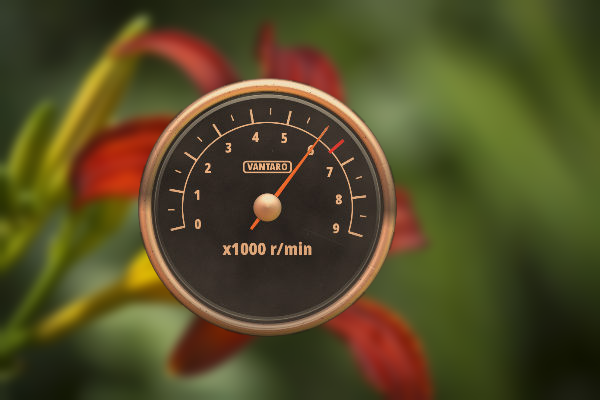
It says 6000 rpm
